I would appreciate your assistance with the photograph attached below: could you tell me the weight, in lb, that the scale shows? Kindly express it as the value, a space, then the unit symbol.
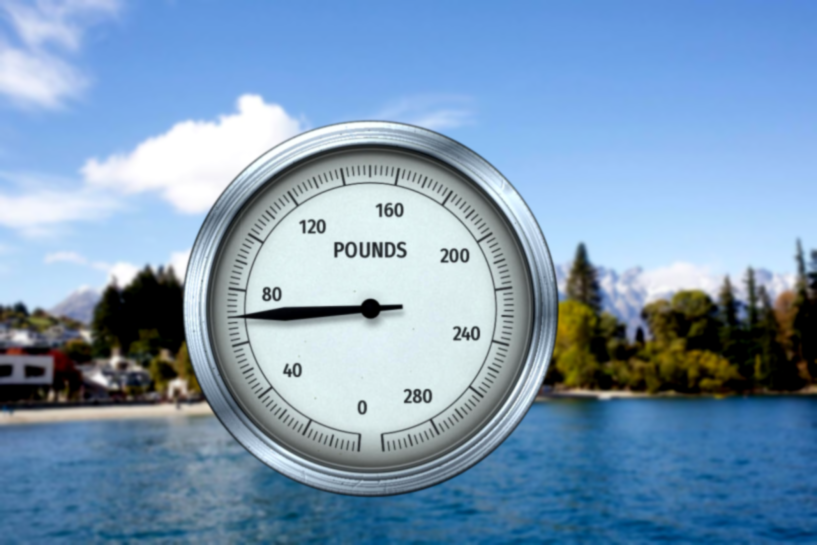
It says 70 lb
